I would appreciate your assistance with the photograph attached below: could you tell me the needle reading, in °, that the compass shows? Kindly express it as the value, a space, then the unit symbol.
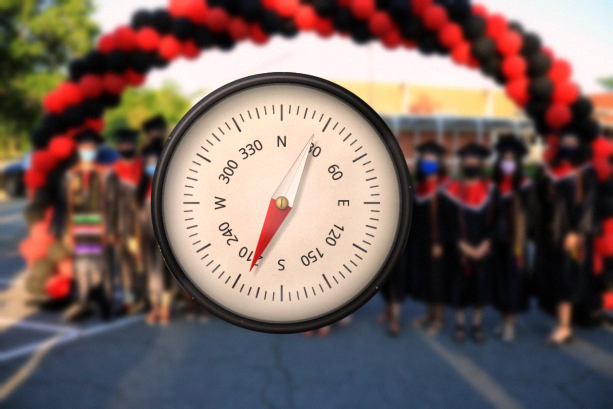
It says 205 °
